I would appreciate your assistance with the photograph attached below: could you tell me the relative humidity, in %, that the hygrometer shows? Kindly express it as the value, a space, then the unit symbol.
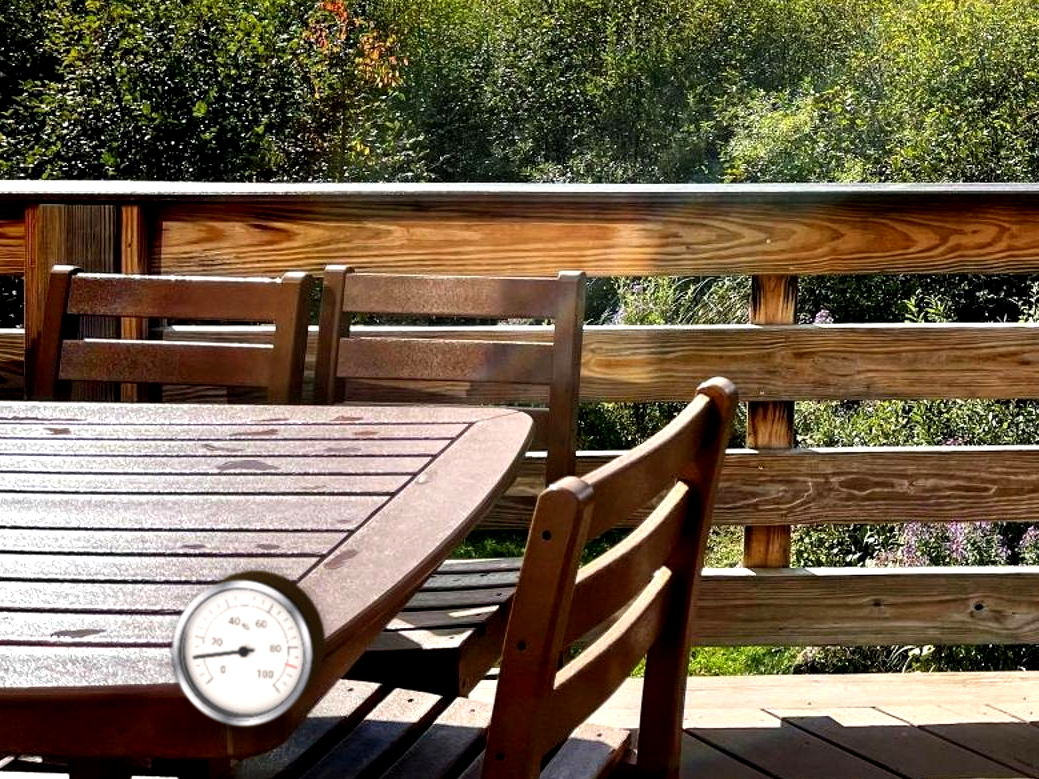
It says 12 %
